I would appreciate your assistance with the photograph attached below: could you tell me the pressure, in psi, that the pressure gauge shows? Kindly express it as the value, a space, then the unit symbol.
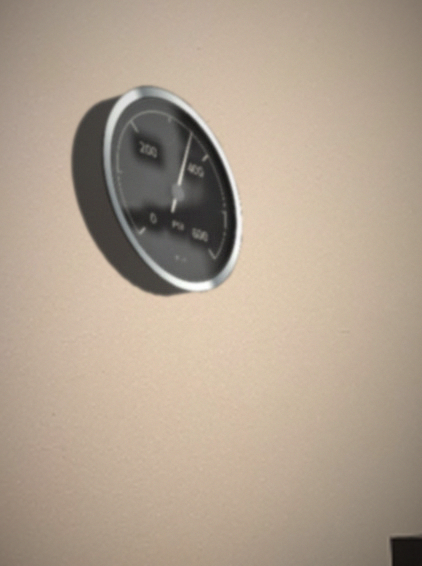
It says 350 psi
